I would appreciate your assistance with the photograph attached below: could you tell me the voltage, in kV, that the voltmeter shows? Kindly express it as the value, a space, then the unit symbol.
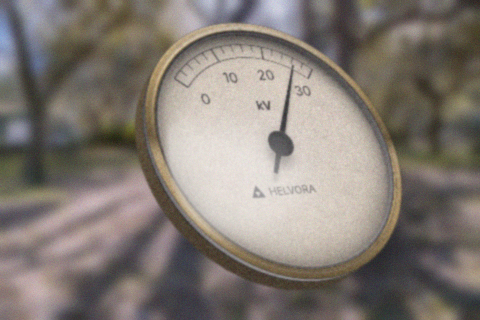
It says 26 kV
